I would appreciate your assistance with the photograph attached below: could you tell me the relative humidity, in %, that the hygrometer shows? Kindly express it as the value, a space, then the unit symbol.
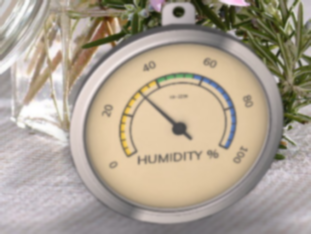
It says 32 %
